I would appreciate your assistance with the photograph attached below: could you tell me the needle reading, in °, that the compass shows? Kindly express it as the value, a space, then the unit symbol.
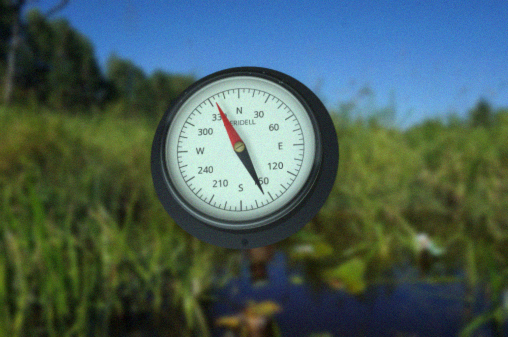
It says 335 °
